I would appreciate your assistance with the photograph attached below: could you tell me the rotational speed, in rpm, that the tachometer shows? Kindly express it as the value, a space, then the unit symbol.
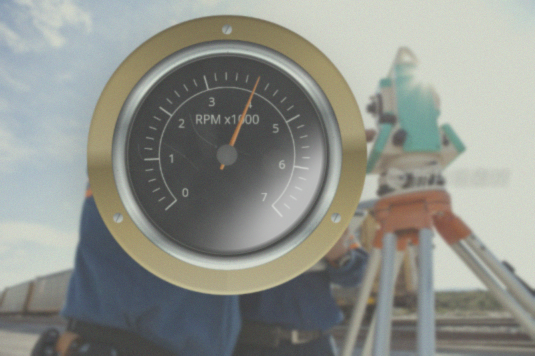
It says 4000 rpm
